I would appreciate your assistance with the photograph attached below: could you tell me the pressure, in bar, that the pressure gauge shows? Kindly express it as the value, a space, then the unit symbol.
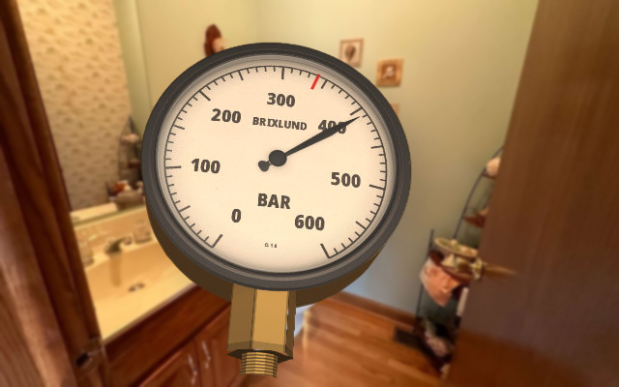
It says 410 bar
